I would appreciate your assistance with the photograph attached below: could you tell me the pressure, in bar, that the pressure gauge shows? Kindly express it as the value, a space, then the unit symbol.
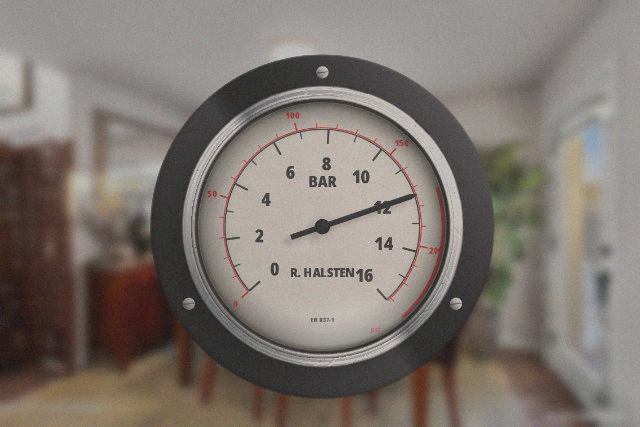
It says 12 bar
